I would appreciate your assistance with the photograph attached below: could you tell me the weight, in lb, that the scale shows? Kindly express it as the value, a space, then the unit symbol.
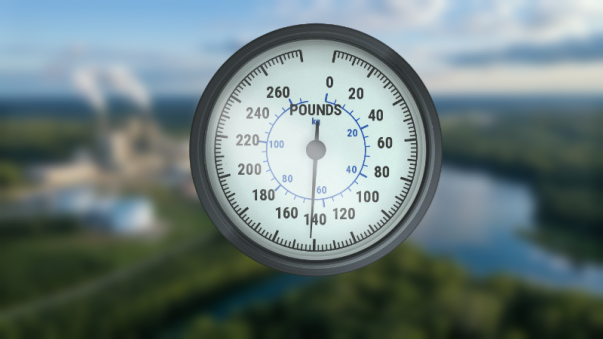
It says 142 lb
